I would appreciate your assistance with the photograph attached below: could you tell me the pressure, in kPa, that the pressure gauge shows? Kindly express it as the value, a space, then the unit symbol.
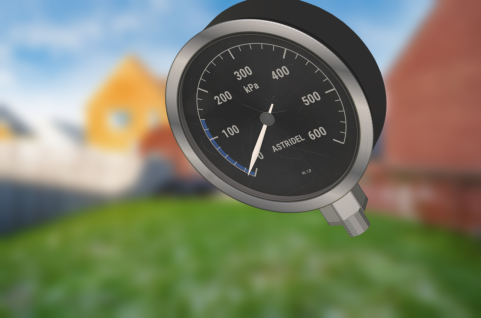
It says 10 kPa
